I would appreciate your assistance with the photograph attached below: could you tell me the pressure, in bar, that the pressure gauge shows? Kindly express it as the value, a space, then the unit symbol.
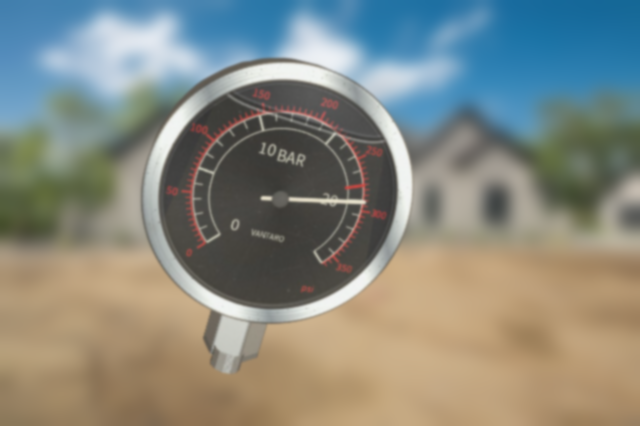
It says 20 bar
